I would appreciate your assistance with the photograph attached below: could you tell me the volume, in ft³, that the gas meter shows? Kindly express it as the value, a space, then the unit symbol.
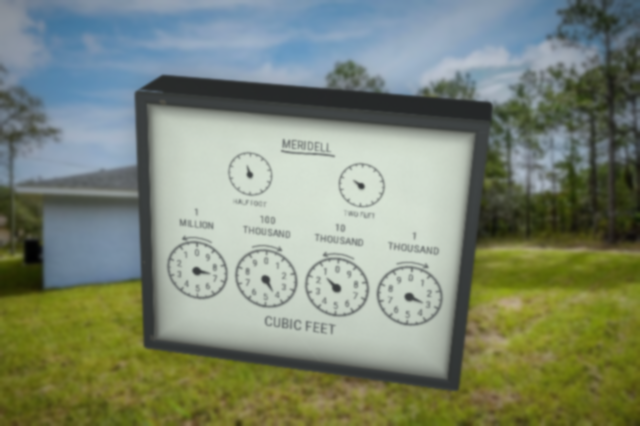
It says 741300 ft³
